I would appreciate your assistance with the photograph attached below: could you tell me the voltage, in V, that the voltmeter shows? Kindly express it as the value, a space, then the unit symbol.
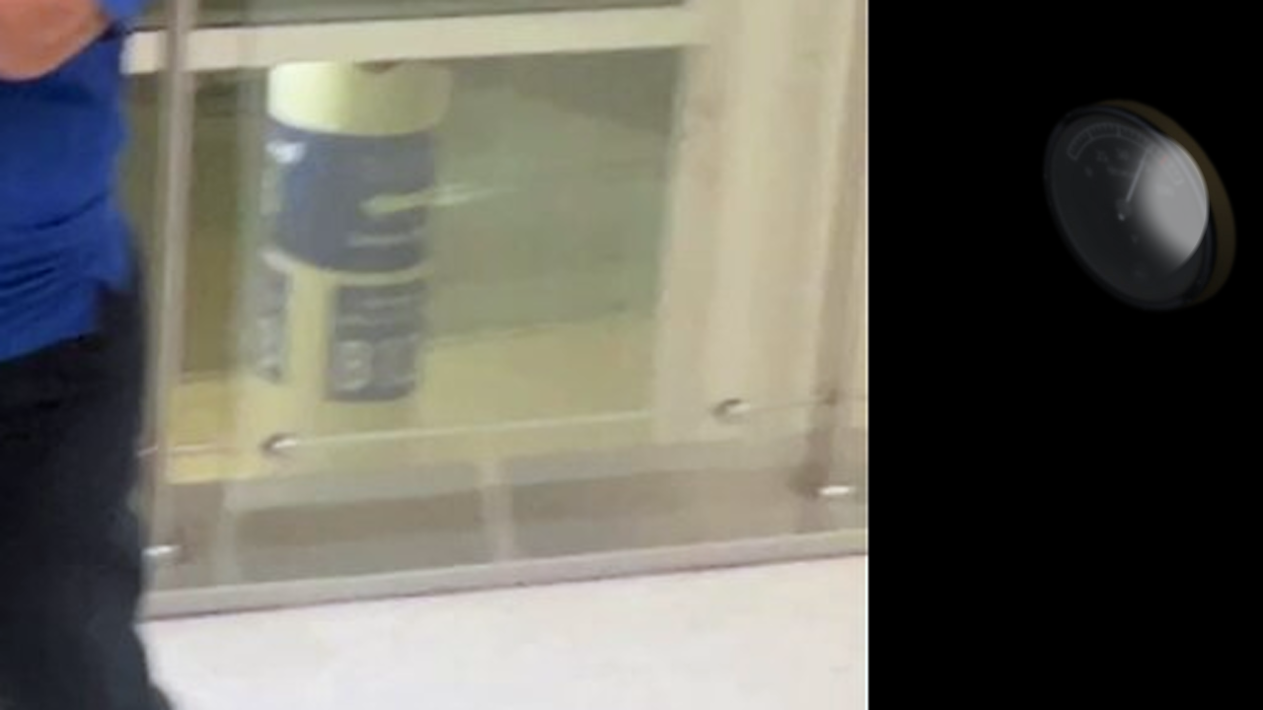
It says 75 V
